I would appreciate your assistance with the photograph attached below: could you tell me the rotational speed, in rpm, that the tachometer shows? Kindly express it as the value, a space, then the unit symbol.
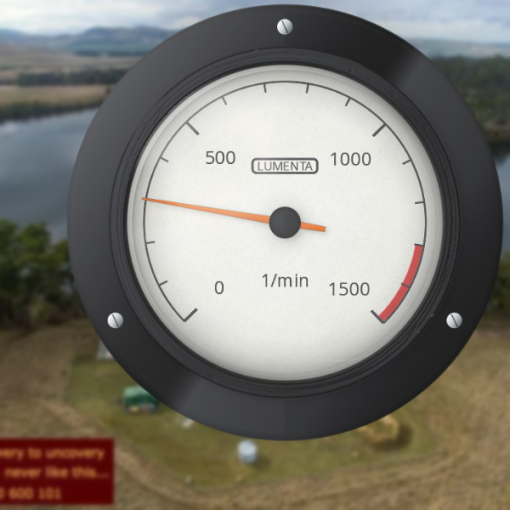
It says 300 rpm
